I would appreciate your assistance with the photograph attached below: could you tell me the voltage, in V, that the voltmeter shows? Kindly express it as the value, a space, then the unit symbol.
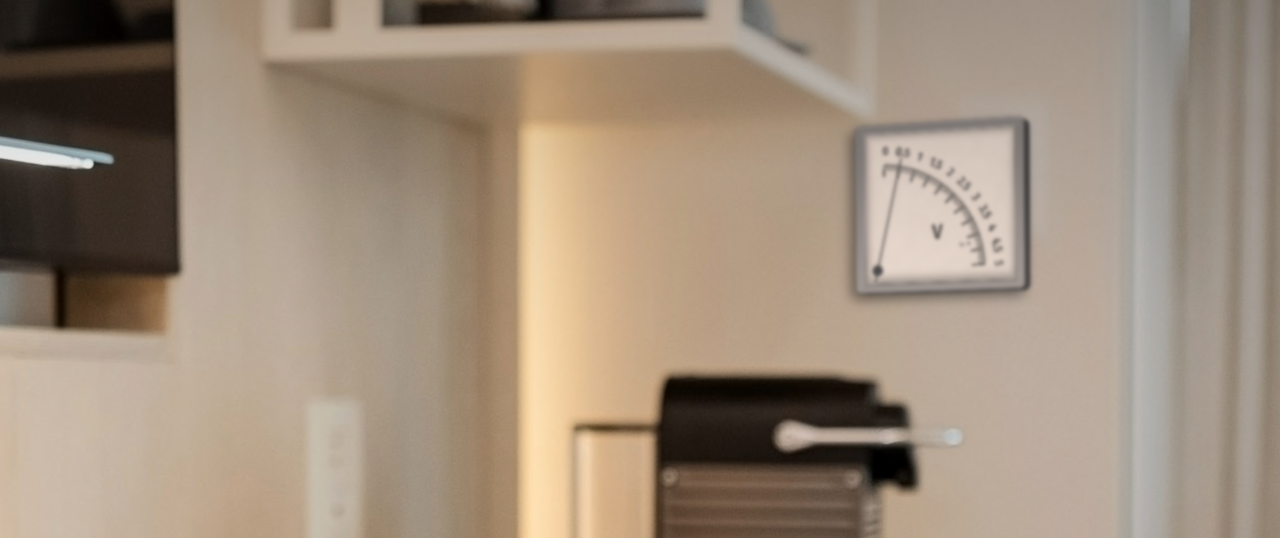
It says 0.5 V
